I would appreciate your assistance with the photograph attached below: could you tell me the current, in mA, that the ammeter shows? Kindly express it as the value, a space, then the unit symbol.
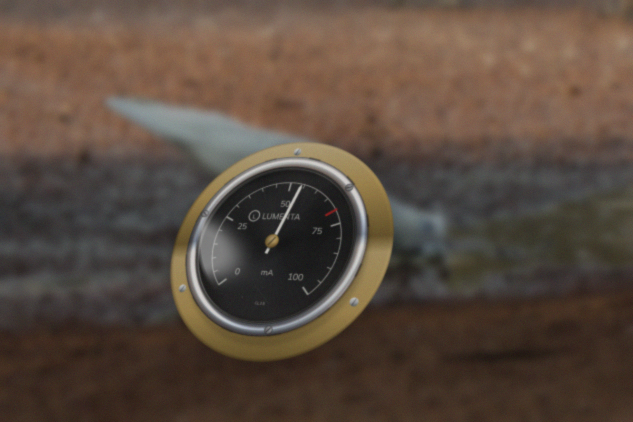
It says 55 mA
